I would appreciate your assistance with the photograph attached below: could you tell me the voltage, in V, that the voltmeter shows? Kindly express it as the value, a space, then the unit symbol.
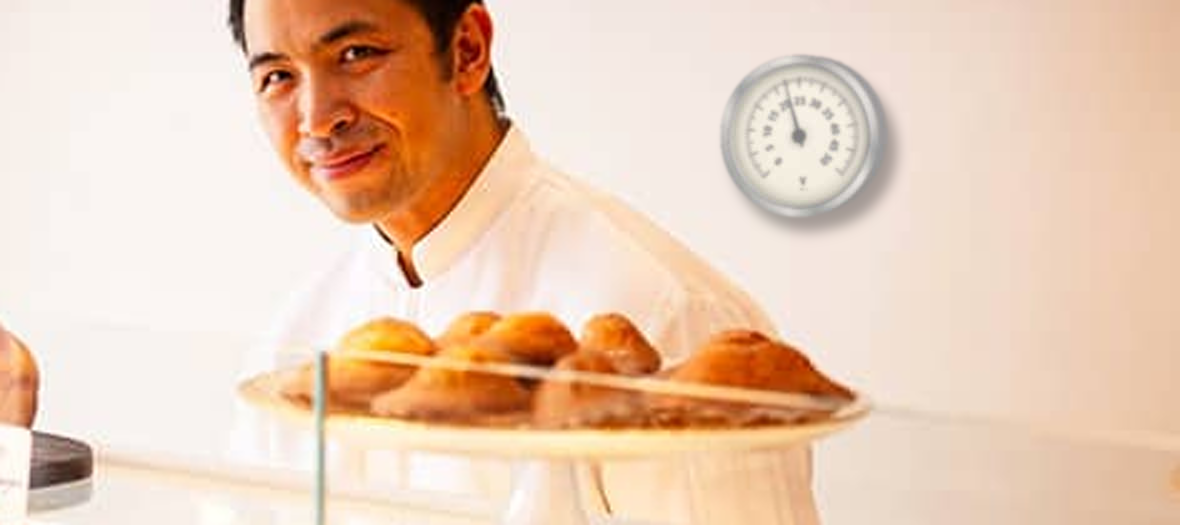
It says 22.5 V
